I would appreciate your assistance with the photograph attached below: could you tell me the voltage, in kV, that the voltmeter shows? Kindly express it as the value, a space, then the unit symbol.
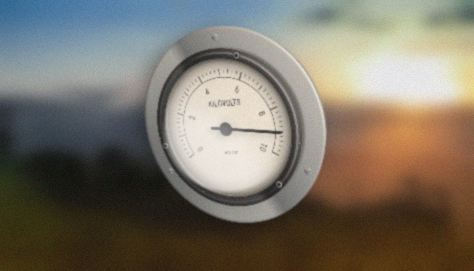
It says 9 kV
